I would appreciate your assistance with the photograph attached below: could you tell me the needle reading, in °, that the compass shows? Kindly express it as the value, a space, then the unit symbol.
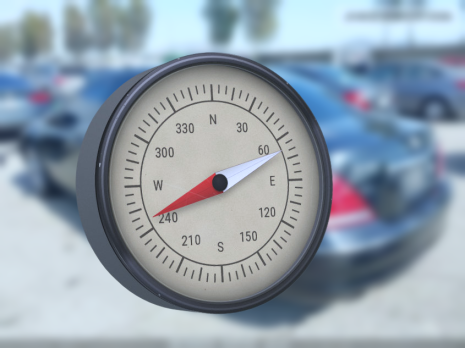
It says 247.5 °
